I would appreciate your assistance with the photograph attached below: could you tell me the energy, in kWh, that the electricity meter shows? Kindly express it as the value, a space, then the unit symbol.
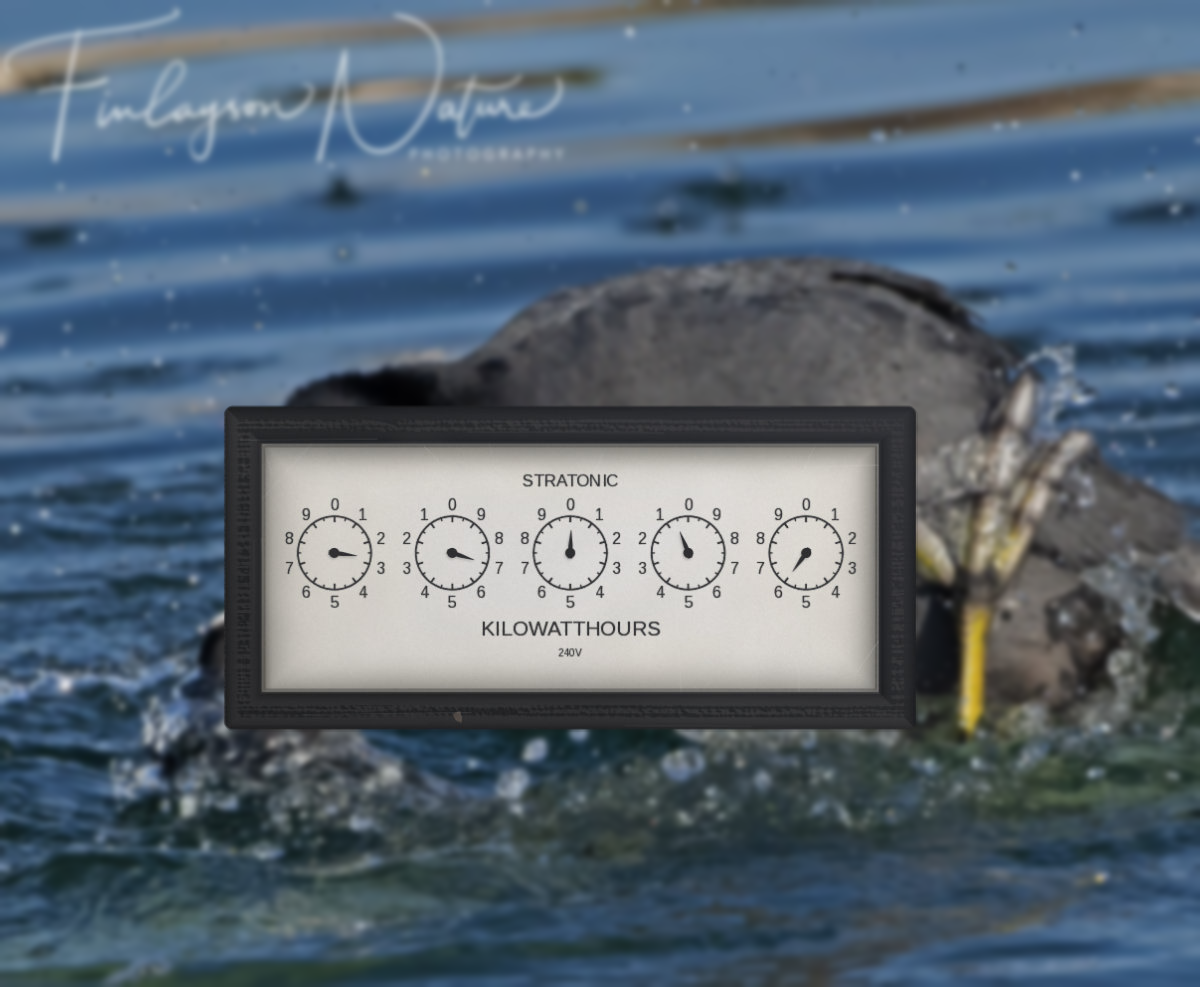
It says 27006 kWh
